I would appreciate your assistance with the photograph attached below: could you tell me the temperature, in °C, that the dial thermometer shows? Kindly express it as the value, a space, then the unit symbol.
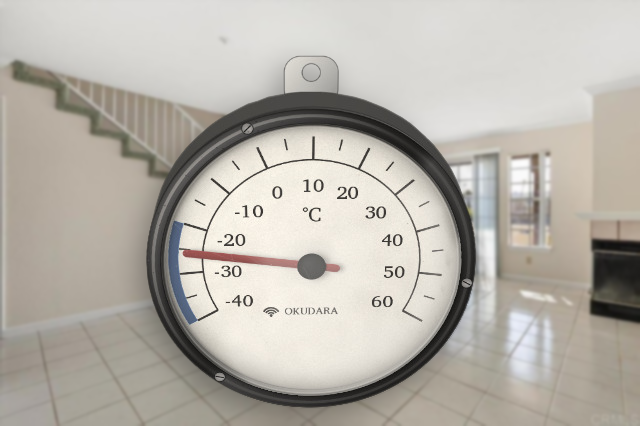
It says -25 °C
